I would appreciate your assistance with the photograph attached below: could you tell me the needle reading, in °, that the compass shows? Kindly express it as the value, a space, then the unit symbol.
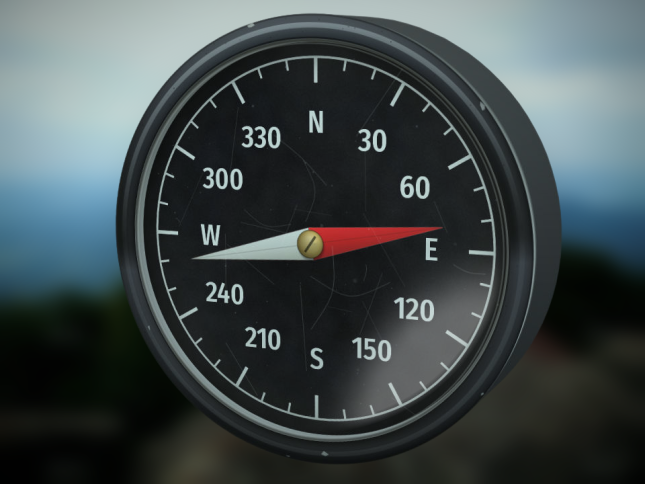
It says 80 °
